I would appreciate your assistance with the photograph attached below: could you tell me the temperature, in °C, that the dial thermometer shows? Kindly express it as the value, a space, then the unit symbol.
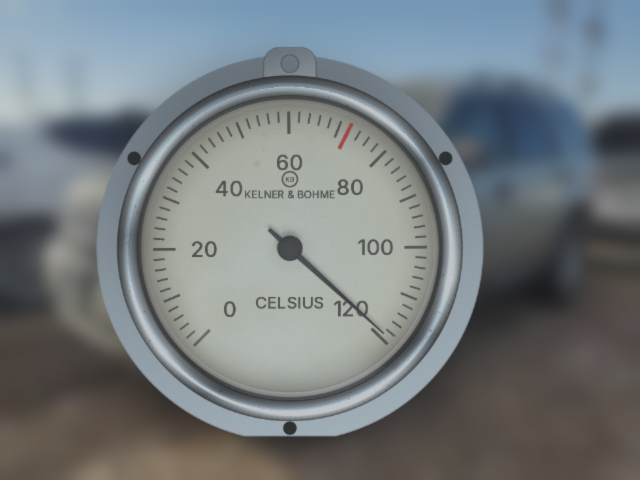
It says 119 °C
